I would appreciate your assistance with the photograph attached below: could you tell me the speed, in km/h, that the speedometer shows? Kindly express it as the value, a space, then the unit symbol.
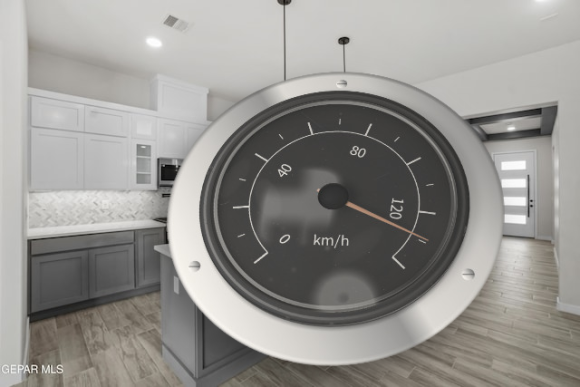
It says 130 km/h
